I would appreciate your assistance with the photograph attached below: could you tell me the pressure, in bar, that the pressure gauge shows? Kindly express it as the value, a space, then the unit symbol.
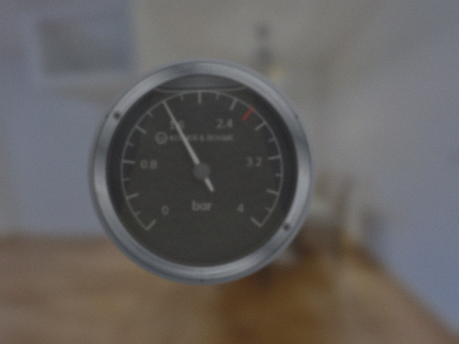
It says 1.6 bar
